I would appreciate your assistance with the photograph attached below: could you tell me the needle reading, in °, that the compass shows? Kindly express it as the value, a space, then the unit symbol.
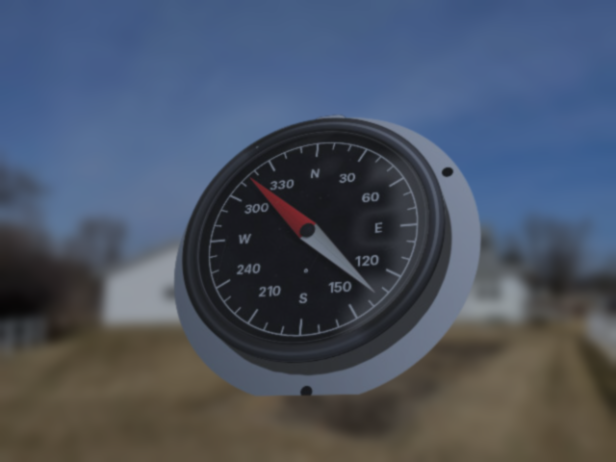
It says 315 °
